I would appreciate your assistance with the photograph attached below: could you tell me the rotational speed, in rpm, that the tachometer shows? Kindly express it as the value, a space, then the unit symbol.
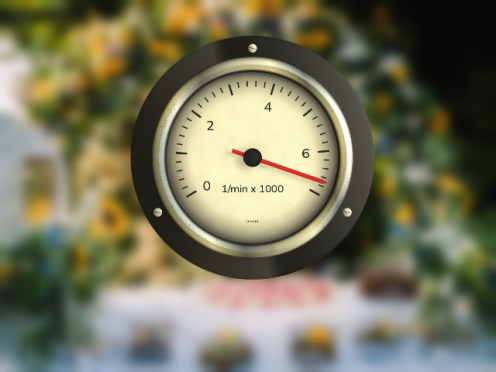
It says 6700 rpm
